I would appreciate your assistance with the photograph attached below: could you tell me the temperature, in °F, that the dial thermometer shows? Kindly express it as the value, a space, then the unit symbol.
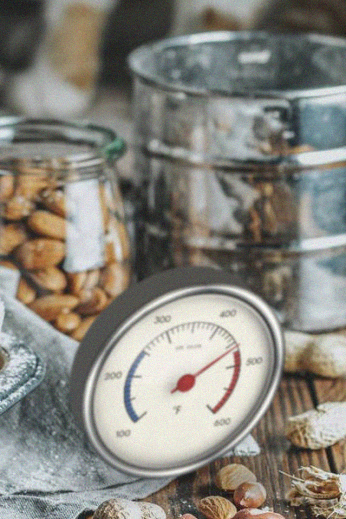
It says 450 °F
